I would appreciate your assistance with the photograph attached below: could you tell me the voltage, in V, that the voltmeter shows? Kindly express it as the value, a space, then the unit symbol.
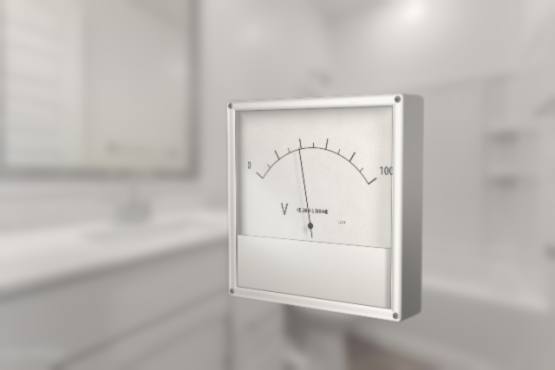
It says 40 V
